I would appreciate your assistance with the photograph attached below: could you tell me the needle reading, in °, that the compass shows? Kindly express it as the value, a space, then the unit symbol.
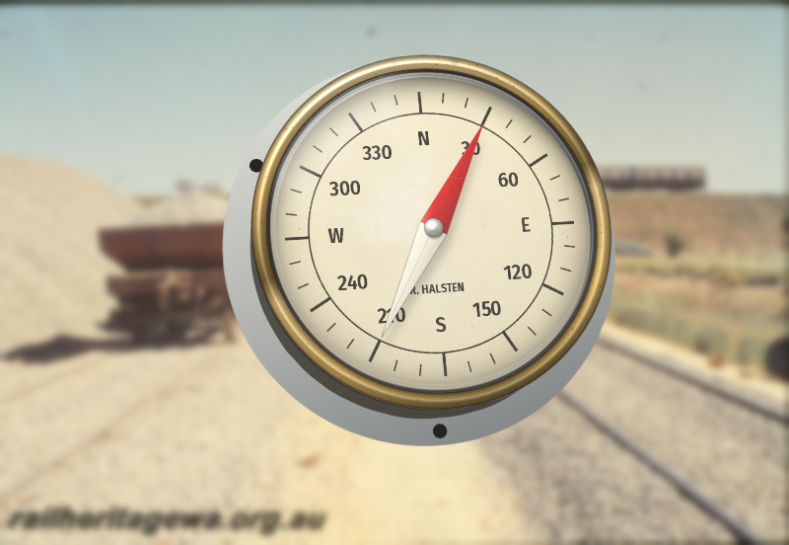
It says 30 °
